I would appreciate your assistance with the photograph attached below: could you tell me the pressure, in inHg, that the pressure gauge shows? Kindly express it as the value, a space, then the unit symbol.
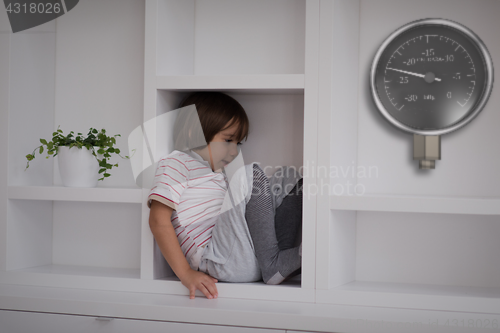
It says -23 inHg
